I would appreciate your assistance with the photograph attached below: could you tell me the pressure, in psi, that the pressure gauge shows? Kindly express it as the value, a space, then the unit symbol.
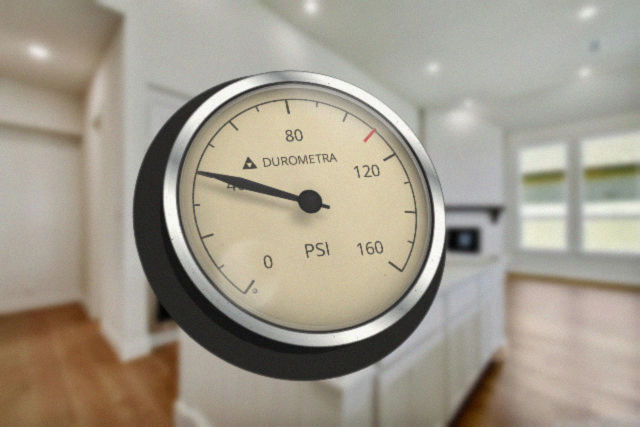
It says 40 psi
